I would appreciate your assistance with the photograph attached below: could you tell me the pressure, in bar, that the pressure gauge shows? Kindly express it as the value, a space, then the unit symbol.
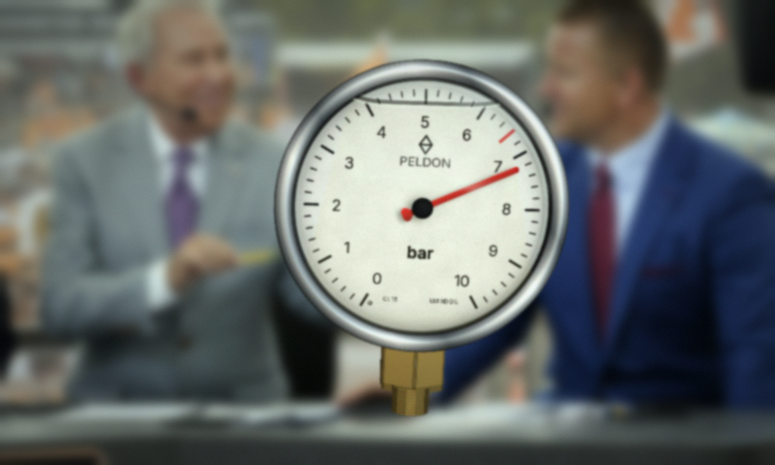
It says 7.2 bar
